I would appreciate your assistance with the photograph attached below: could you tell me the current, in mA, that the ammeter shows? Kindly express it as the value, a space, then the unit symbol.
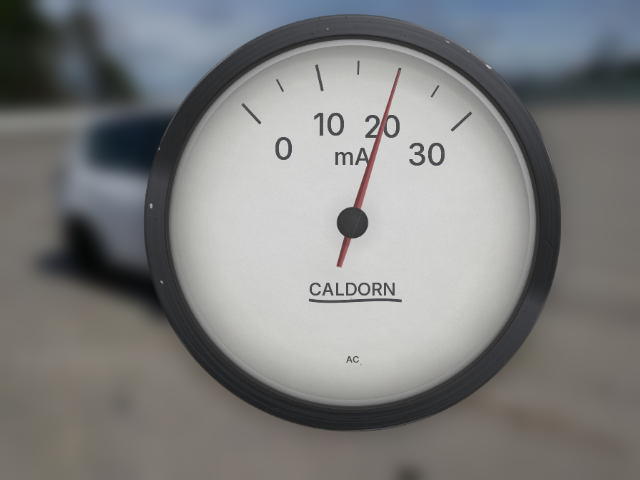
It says 20 mA
